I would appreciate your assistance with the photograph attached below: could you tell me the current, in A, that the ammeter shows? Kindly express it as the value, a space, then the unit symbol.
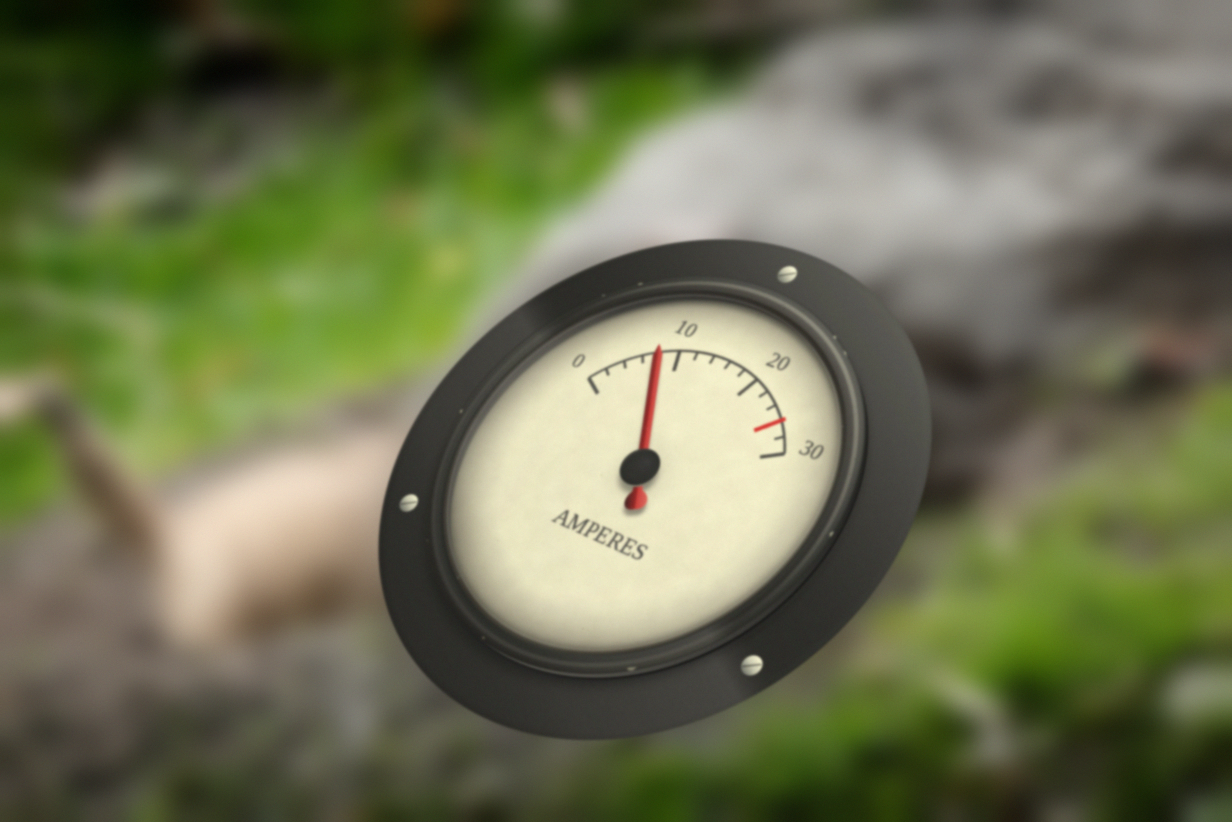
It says 8 A
